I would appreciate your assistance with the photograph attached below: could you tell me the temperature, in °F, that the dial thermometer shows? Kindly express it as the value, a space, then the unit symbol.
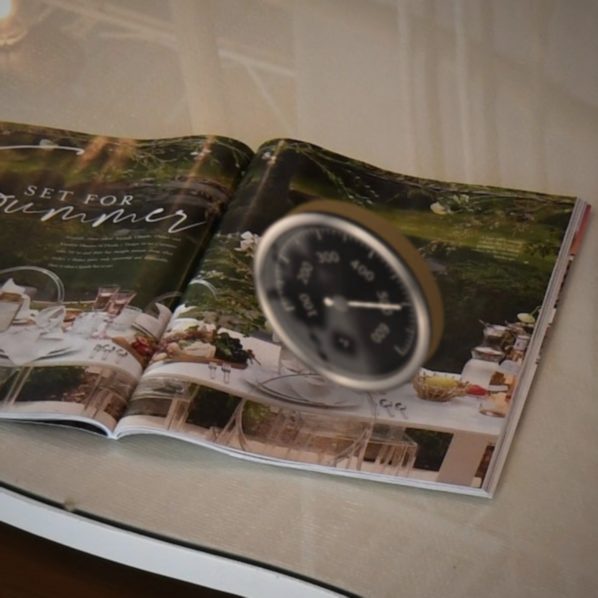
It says 500 °F
